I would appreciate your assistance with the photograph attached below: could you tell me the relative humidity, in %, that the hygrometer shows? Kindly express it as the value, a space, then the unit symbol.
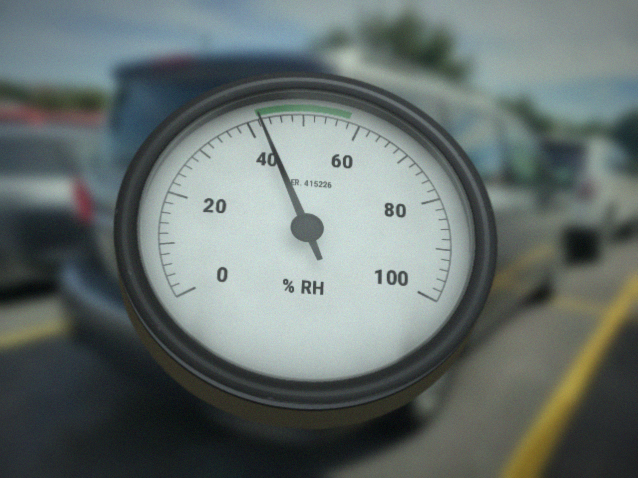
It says 42 %
